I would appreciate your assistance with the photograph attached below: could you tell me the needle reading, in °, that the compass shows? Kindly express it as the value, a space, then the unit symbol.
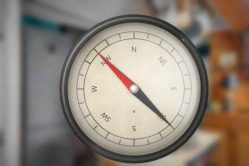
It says 315 °
